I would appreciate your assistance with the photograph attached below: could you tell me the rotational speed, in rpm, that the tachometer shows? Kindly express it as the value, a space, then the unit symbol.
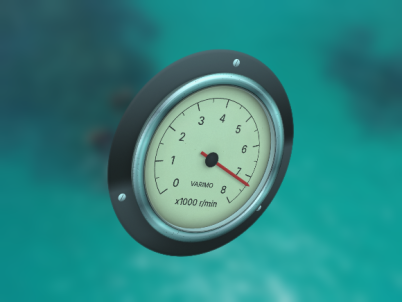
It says 7250 rpm
